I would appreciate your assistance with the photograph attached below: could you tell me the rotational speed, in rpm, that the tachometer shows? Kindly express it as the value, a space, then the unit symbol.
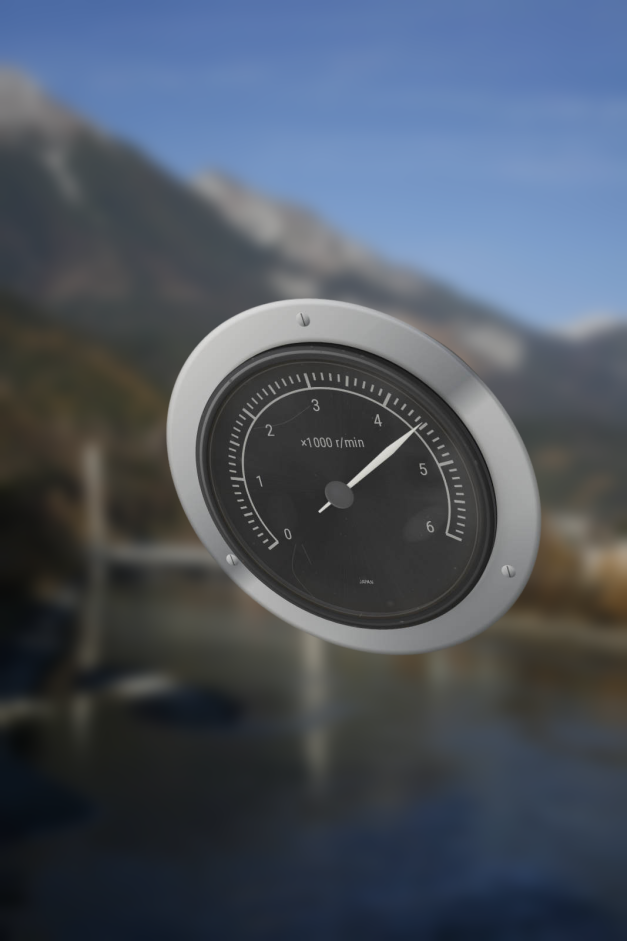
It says 4450 rpm
